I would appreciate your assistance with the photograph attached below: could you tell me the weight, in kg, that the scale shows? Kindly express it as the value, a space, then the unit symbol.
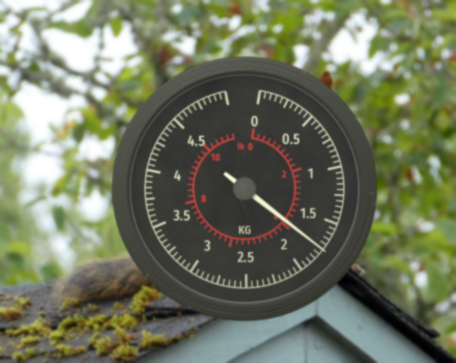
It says 1.75 kg
